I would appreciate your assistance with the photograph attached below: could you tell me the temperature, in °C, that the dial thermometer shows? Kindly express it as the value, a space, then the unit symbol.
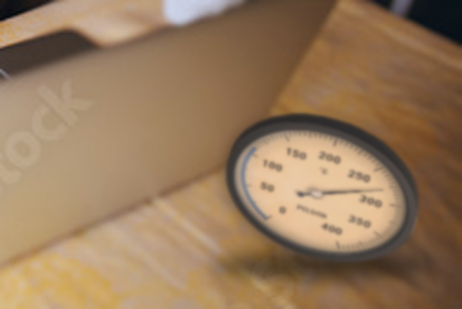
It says 275 °C
